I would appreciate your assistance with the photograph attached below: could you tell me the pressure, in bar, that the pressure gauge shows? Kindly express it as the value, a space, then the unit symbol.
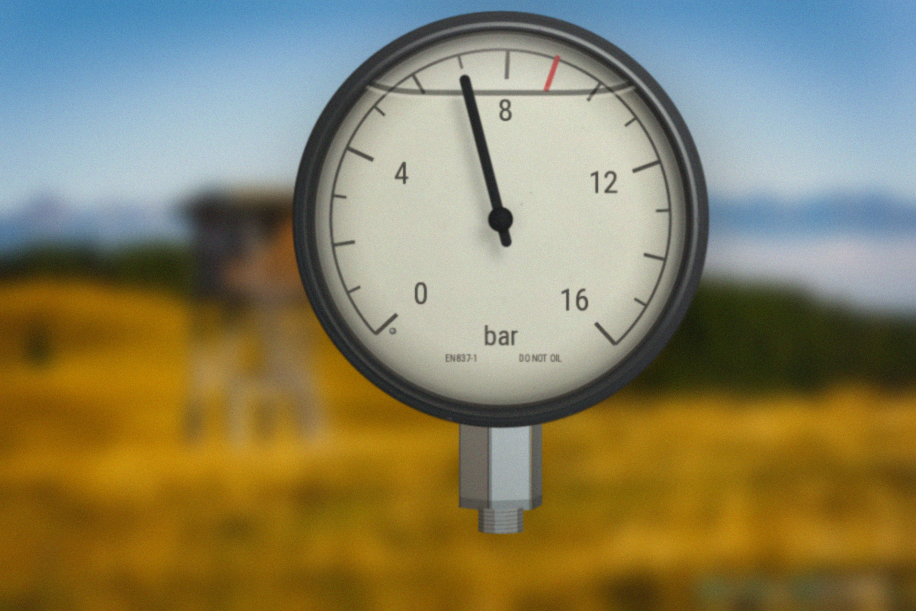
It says 7 bar
